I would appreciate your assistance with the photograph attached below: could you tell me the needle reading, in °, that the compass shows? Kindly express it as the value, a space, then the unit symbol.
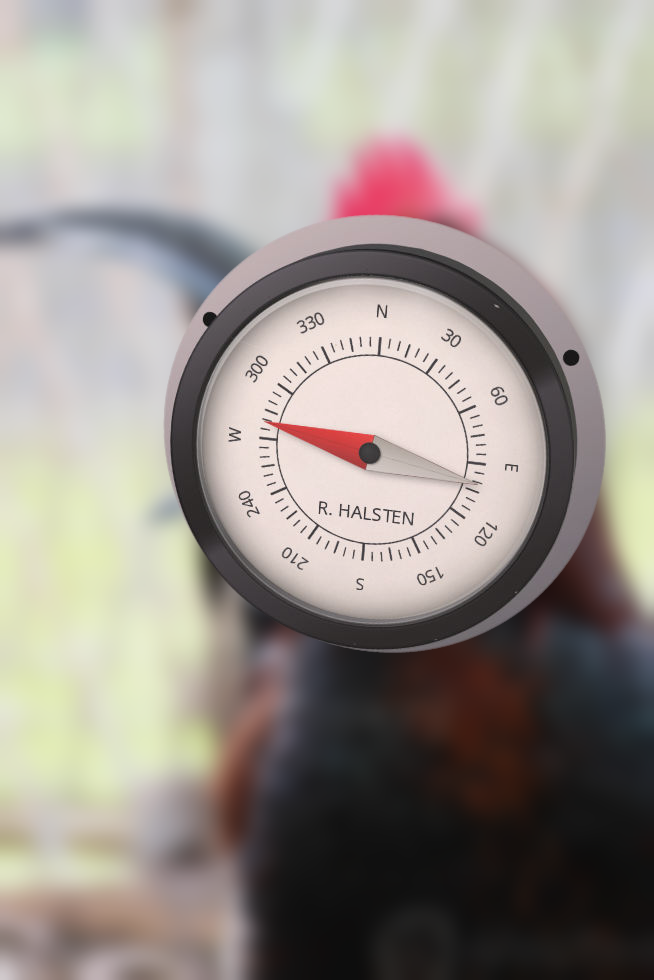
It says 280 °
